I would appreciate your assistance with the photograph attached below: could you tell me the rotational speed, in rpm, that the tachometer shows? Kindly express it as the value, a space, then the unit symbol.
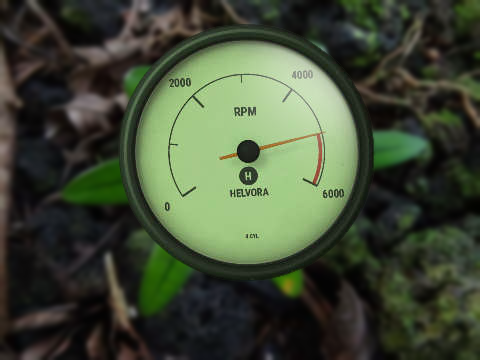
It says 5000 rpm
